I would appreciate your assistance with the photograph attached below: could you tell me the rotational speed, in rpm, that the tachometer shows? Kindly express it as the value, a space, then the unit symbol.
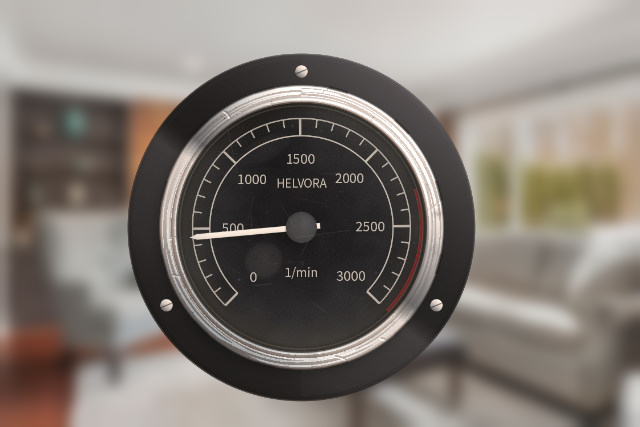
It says 450 rpm
